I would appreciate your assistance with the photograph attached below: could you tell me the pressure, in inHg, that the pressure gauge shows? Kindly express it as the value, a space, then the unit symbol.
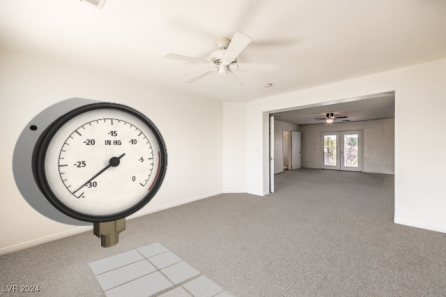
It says -29 inHg
